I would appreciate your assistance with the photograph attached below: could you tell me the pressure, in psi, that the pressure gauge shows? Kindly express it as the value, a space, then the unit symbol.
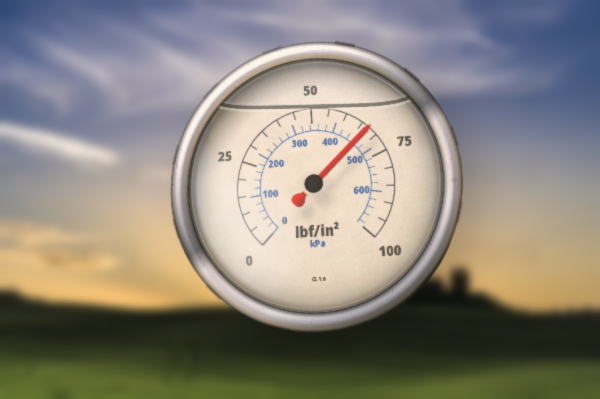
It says 67.5 psi
